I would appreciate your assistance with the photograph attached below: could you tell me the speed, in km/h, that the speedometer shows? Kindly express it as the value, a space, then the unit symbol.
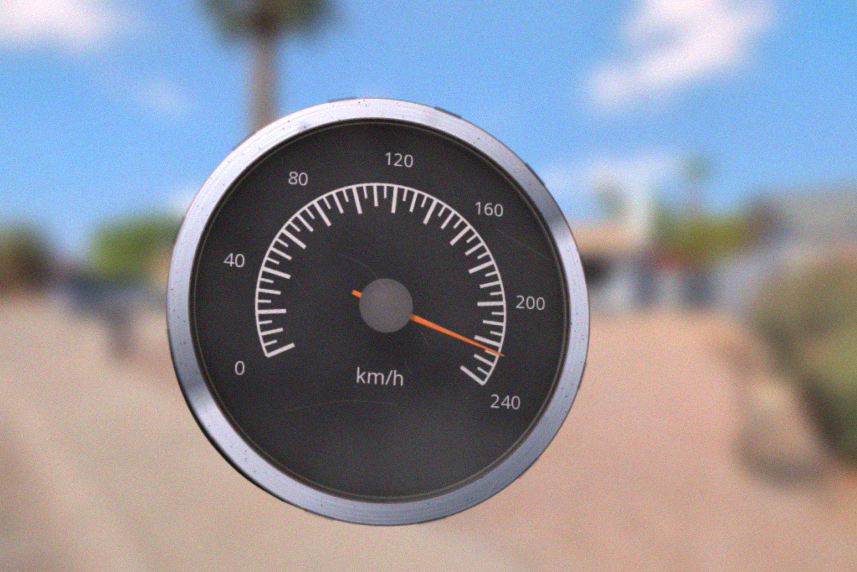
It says 225 km/h
